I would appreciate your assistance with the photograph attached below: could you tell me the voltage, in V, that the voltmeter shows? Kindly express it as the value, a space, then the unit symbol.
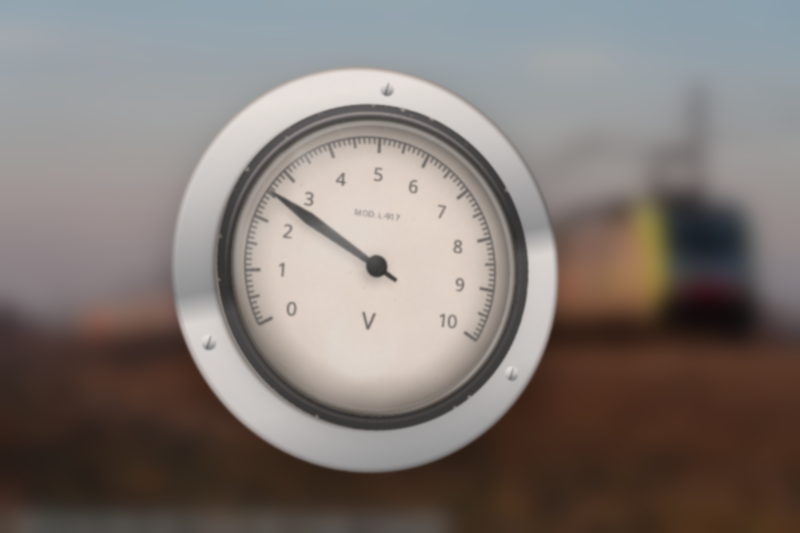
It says 2.5 V
